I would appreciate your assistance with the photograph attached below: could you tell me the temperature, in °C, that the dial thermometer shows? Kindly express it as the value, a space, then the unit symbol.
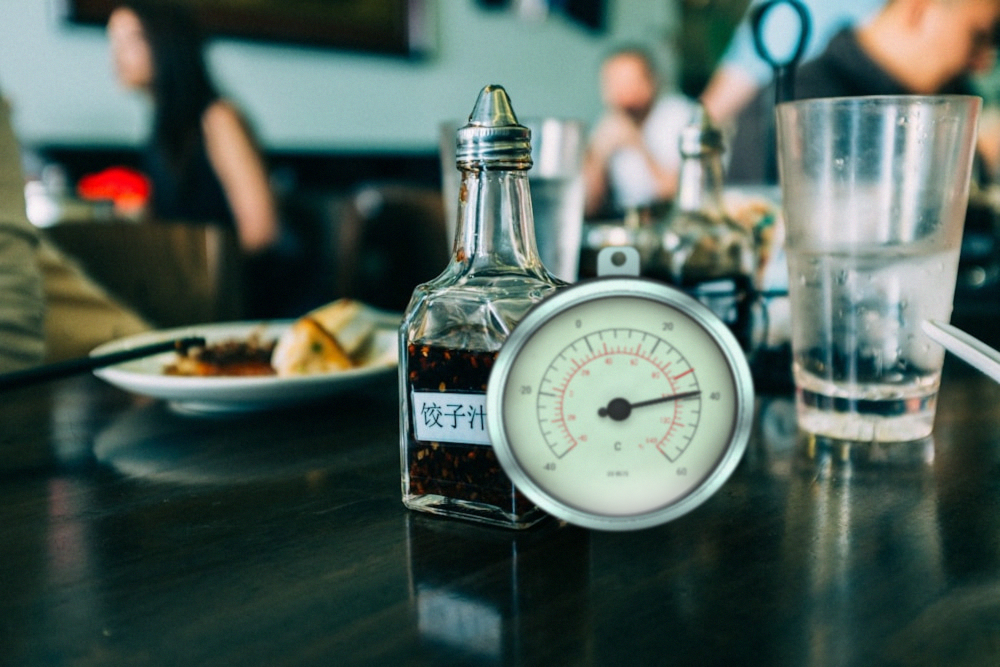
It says 38 °C
